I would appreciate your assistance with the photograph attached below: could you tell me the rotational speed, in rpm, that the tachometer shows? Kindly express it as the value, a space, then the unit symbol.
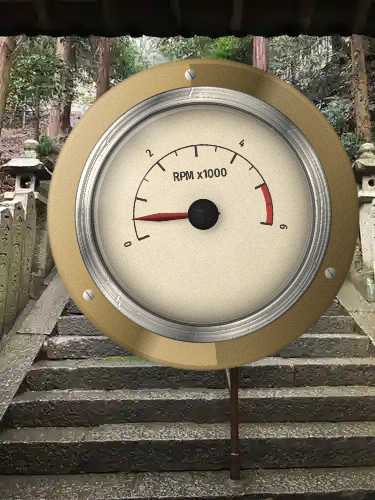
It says 500 rpm
